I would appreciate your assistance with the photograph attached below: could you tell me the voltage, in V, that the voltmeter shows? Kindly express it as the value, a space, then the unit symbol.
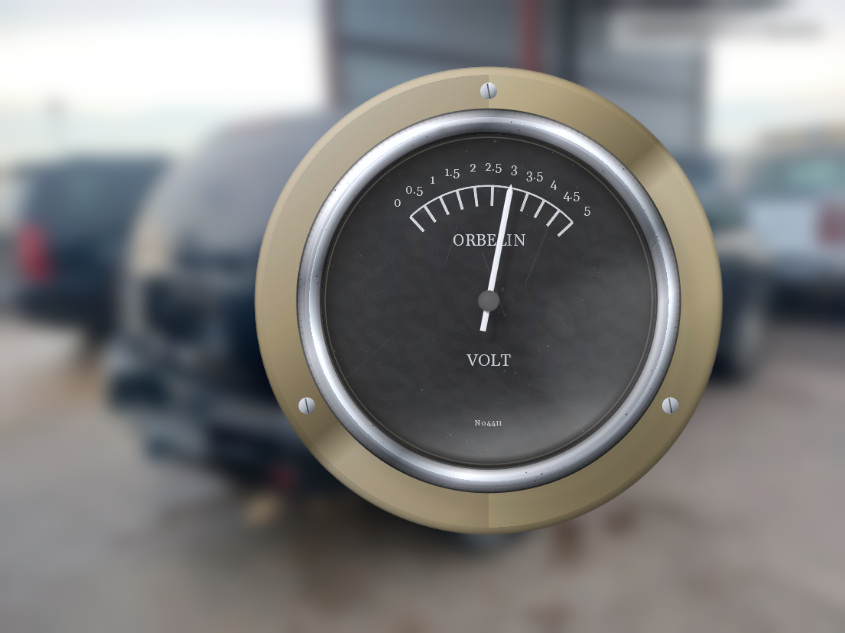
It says 3 V
